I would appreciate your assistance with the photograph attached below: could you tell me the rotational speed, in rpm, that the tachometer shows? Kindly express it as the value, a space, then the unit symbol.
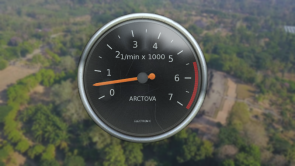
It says 500 rpm
